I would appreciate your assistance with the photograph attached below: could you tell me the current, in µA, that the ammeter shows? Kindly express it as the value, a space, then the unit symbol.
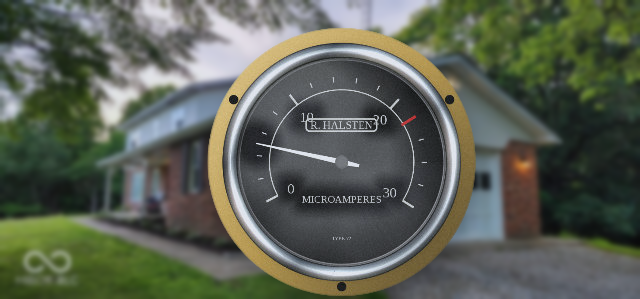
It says 5 µA
